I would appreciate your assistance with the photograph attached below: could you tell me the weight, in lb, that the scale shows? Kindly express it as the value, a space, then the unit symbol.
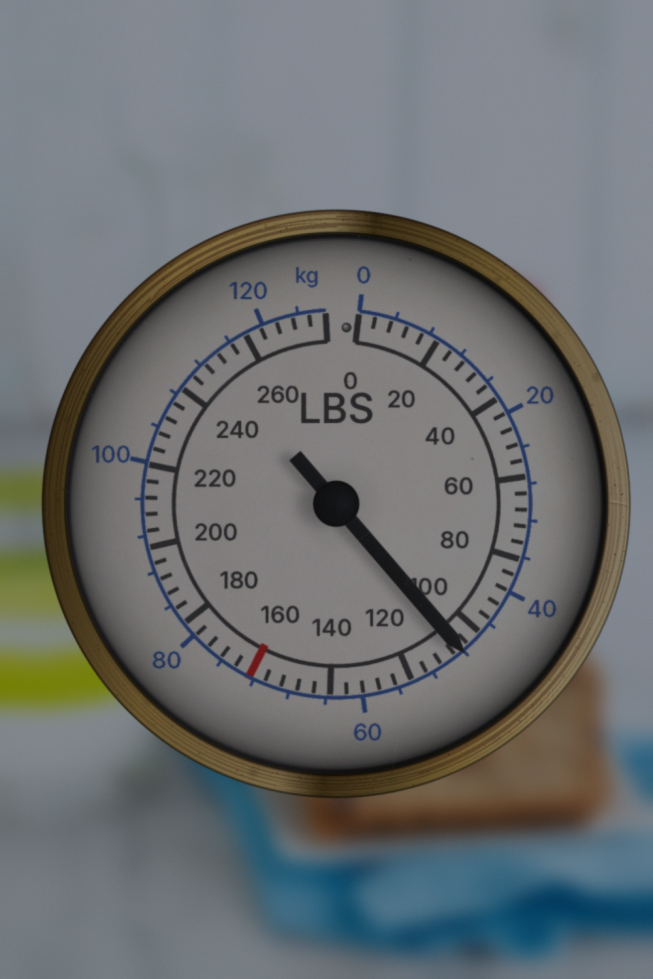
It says 106 lb
